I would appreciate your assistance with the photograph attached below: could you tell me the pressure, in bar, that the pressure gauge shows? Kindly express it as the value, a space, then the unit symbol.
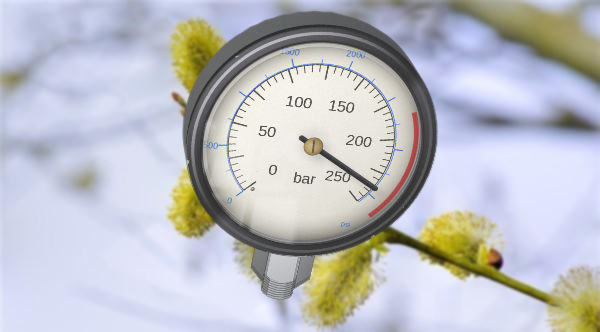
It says 235 bar
